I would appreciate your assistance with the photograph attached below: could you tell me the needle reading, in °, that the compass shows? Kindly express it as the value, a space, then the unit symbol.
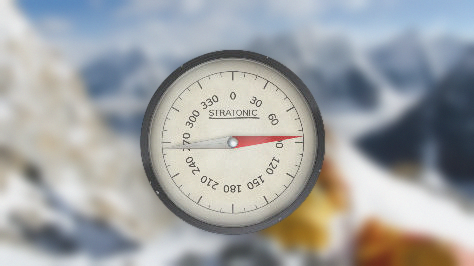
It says 85 °
